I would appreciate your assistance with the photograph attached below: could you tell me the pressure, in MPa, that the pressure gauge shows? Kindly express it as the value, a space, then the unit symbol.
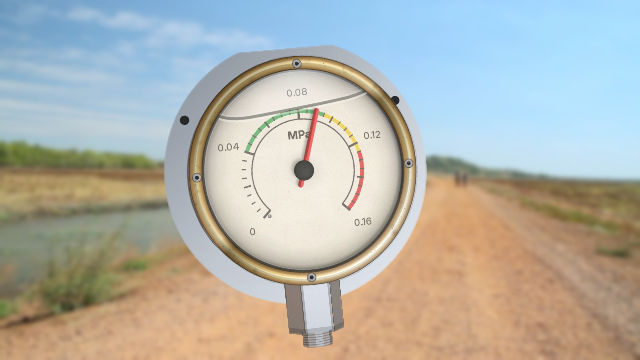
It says 0.09 MPa
